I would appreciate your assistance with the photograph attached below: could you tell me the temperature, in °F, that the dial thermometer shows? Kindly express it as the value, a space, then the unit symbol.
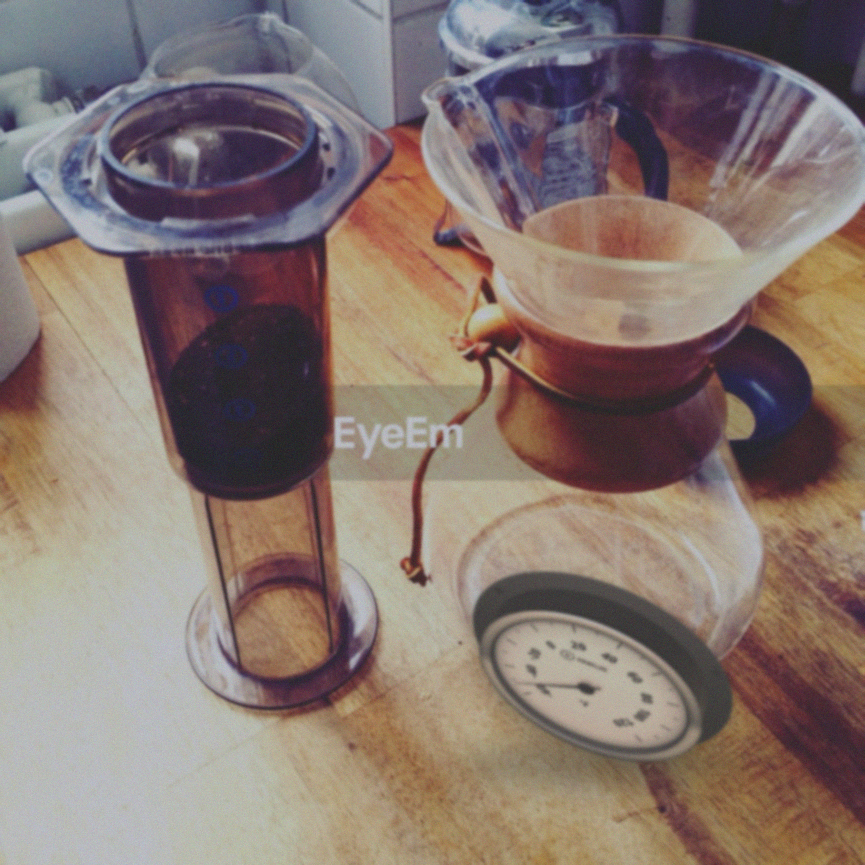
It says -50 °F
